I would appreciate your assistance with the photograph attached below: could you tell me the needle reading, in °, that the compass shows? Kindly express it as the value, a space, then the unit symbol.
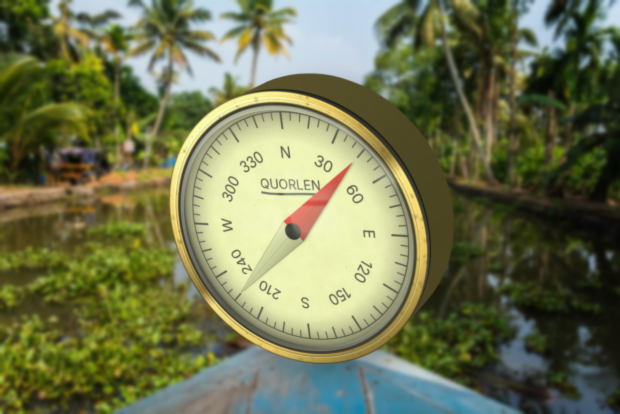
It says 45 °
